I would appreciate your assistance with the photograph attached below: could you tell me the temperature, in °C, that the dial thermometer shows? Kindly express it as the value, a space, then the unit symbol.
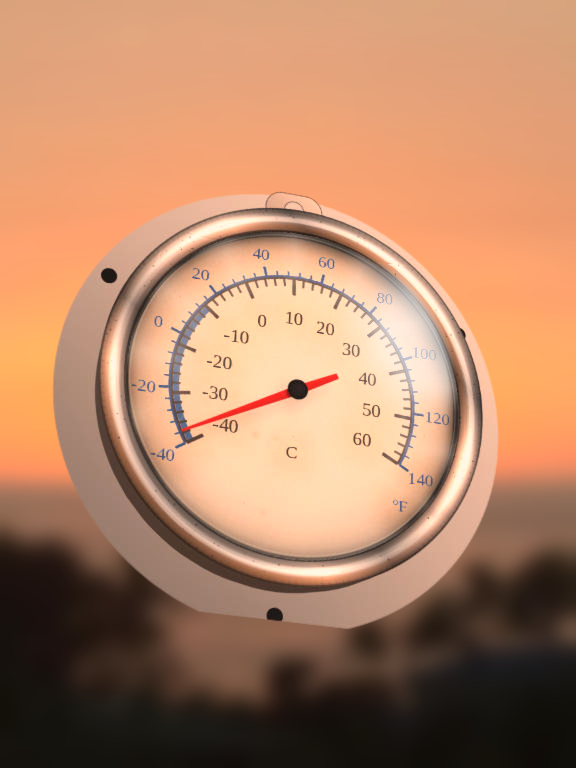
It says -38 °C
